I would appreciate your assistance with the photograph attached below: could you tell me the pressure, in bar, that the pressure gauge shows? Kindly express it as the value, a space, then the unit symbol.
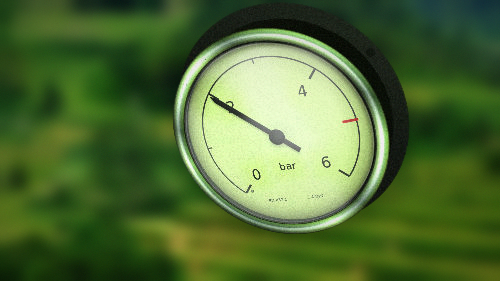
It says 2 bar
